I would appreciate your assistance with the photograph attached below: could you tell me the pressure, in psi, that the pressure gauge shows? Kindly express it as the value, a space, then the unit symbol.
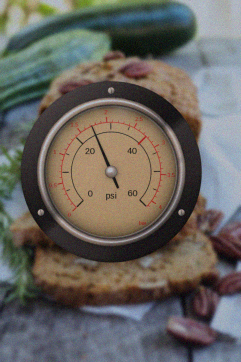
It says 25 psi
